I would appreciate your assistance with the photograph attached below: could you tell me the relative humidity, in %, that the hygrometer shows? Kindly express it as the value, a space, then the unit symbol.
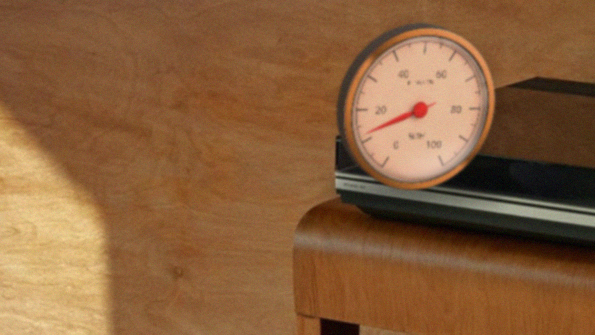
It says 12.5 %
